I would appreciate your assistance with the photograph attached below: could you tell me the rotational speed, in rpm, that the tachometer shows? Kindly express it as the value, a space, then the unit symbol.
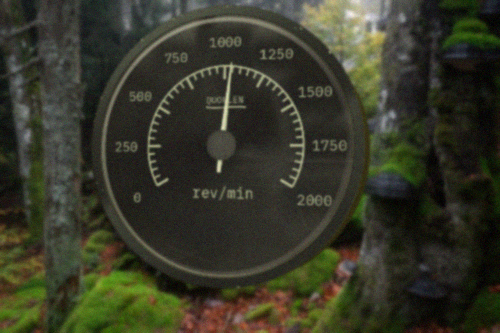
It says 1050 rpm
